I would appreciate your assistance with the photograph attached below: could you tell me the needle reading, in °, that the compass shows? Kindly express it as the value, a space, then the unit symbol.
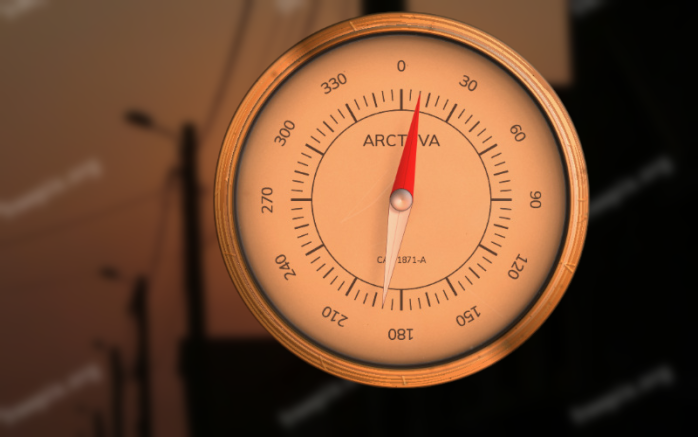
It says 10 °
